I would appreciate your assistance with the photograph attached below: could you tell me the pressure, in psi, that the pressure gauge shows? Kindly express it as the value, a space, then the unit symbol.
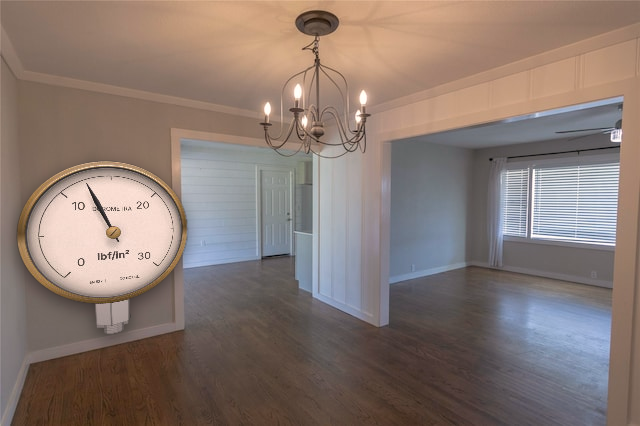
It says 12.5 psi
